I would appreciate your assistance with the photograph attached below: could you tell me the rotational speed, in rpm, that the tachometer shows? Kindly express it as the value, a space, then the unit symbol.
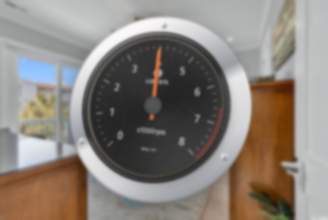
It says 4000 rpm
